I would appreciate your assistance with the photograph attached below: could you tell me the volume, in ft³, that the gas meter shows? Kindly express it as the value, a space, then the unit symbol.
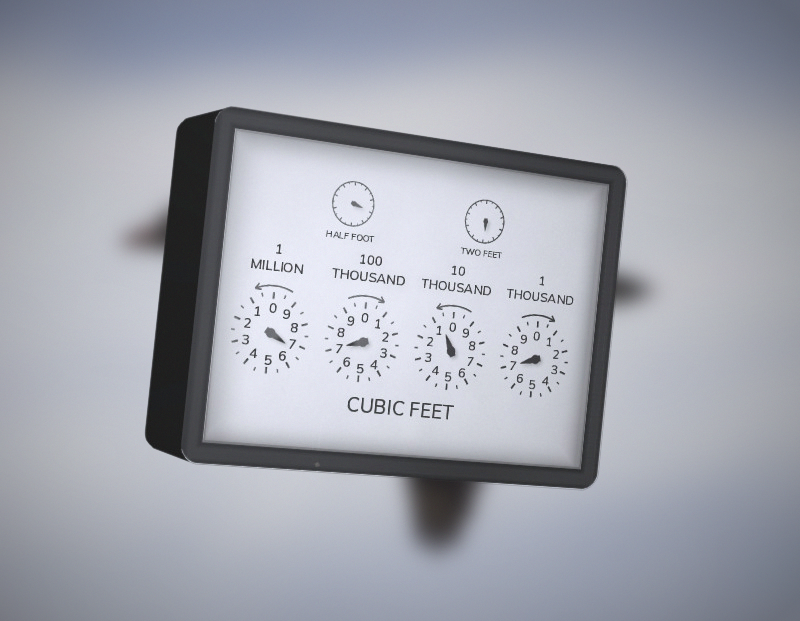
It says 670700 ft³
